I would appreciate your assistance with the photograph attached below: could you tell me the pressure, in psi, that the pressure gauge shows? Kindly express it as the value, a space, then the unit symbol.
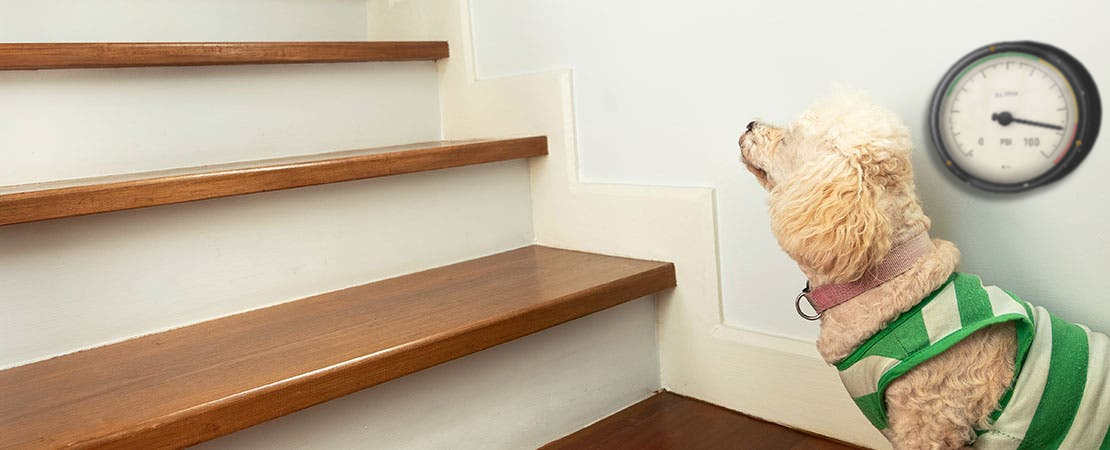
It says 87.5 psi
